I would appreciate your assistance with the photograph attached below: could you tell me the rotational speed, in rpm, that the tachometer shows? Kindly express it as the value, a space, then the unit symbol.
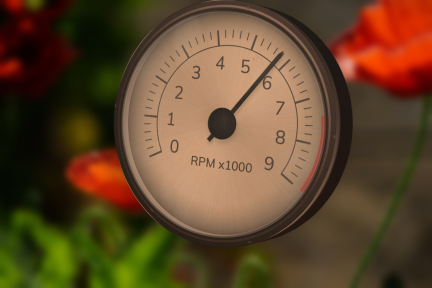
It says 5800 rpm
